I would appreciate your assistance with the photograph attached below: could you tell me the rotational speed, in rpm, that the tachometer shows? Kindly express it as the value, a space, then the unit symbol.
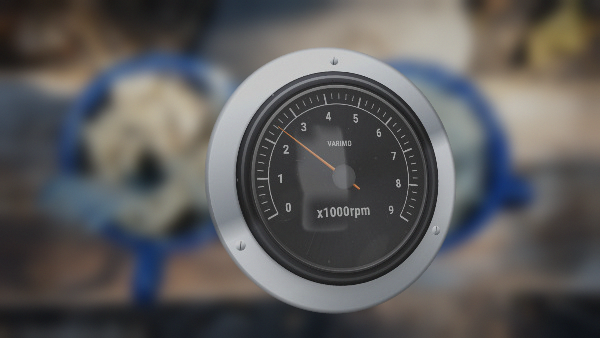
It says 2400 rpm
